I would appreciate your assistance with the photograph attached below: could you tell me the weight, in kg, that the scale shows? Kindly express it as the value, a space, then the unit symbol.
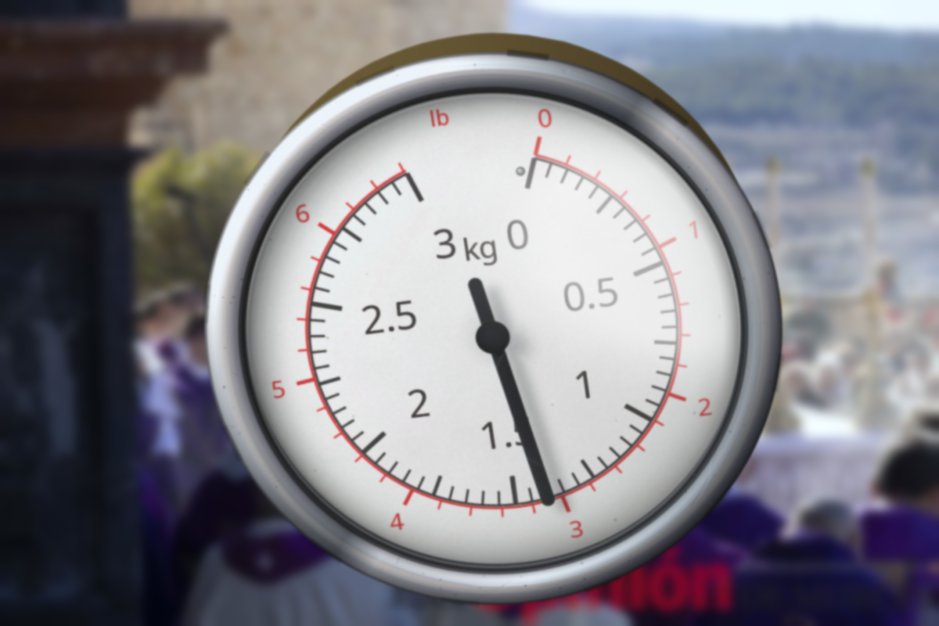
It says 1.4 kg
